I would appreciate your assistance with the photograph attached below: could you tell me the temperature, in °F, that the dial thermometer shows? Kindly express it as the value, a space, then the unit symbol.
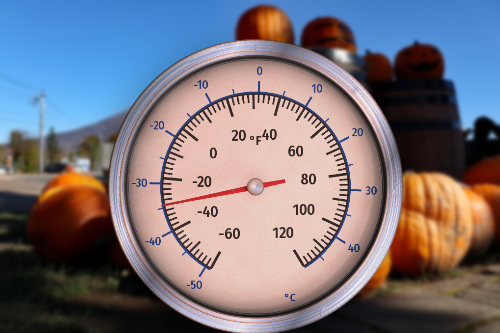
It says -30 °F
